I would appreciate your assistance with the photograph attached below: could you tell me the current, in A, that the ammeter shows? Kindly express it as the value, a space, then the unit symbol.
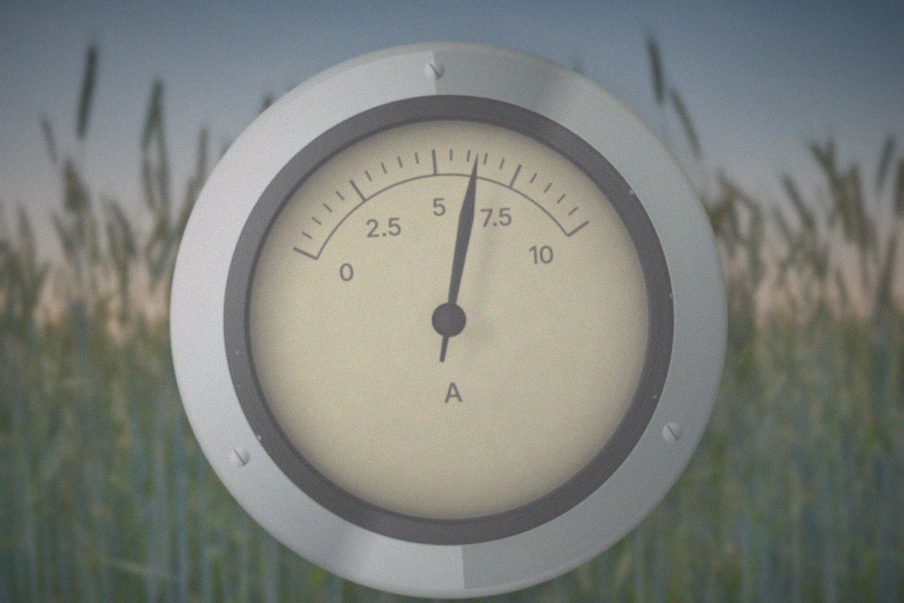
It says 6.25 A
